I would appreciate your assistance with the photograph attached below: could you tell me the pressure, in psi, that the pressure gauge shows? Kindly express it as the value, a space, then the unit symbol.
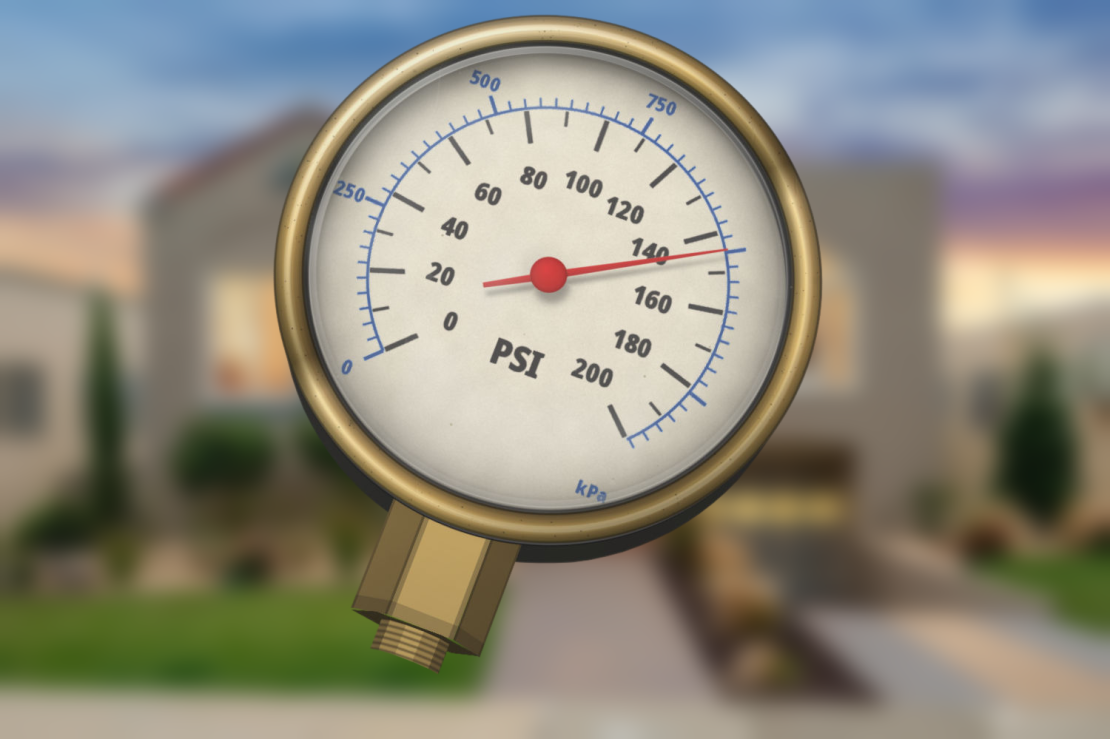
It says 145 psi
